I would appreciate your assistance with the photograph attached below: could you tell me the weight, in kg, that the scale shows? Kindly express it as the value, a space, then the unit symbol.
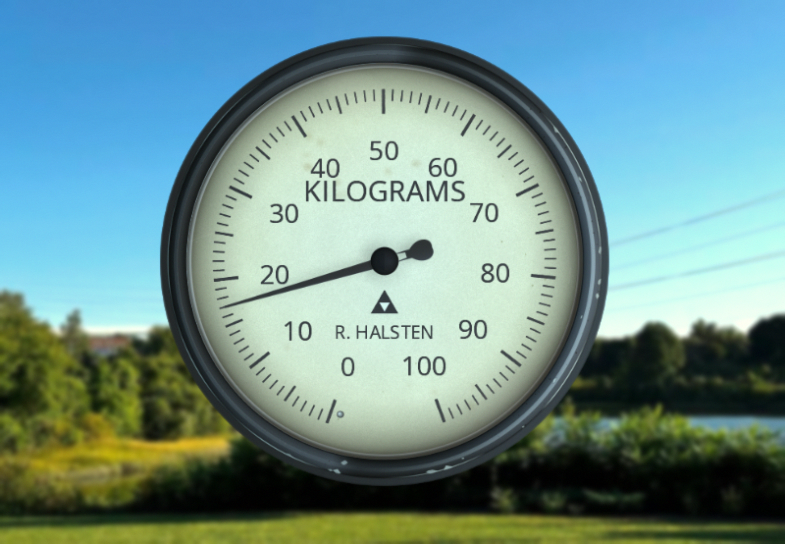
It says 17 kg
